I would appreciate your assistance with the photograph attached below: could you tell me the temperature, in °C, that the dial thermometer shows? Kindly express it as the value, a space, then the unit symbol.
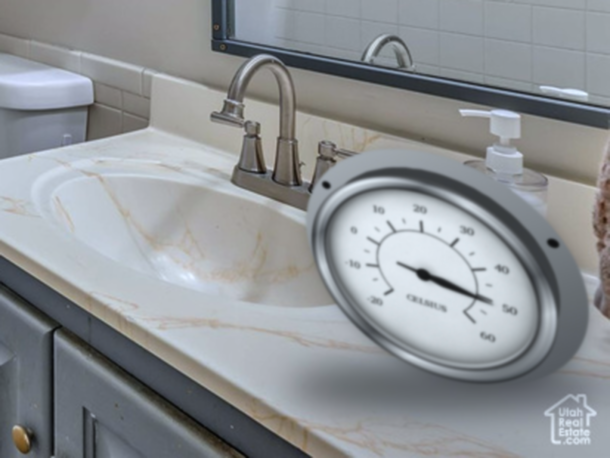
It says 50 °C
